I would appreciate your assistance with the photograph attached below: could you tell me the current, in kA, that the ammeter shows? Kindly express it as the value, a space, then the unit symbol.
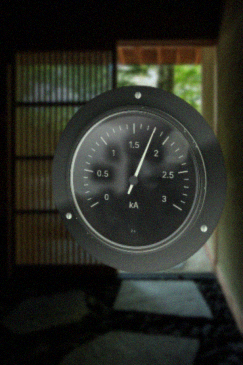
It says 1.8 kA
